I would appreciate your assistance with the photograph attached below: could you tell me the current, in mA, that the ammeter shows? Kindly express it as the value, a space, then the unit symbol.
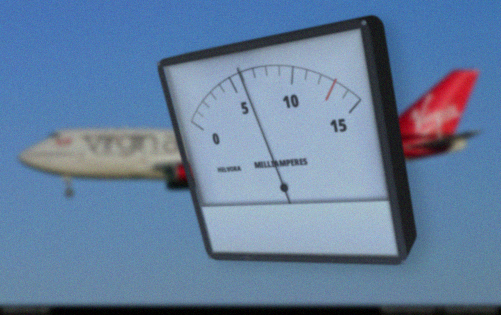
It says 6 mA
